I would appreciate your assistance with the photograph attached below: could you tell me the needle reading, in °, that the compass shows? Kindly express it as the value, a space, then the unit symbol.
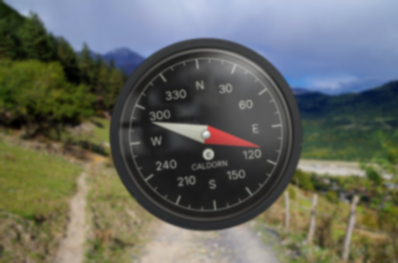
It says 110 °
